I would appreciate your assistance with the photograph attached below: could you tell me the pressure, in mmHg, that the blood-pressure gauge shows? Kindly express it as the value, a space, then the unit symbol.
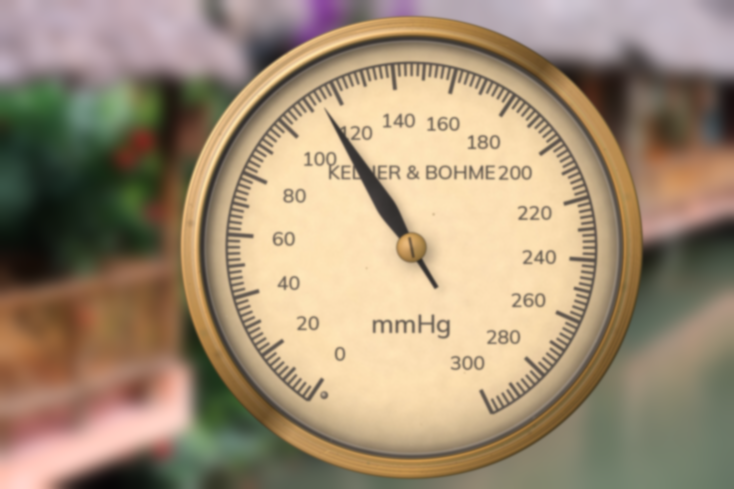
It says 114 mmHg
